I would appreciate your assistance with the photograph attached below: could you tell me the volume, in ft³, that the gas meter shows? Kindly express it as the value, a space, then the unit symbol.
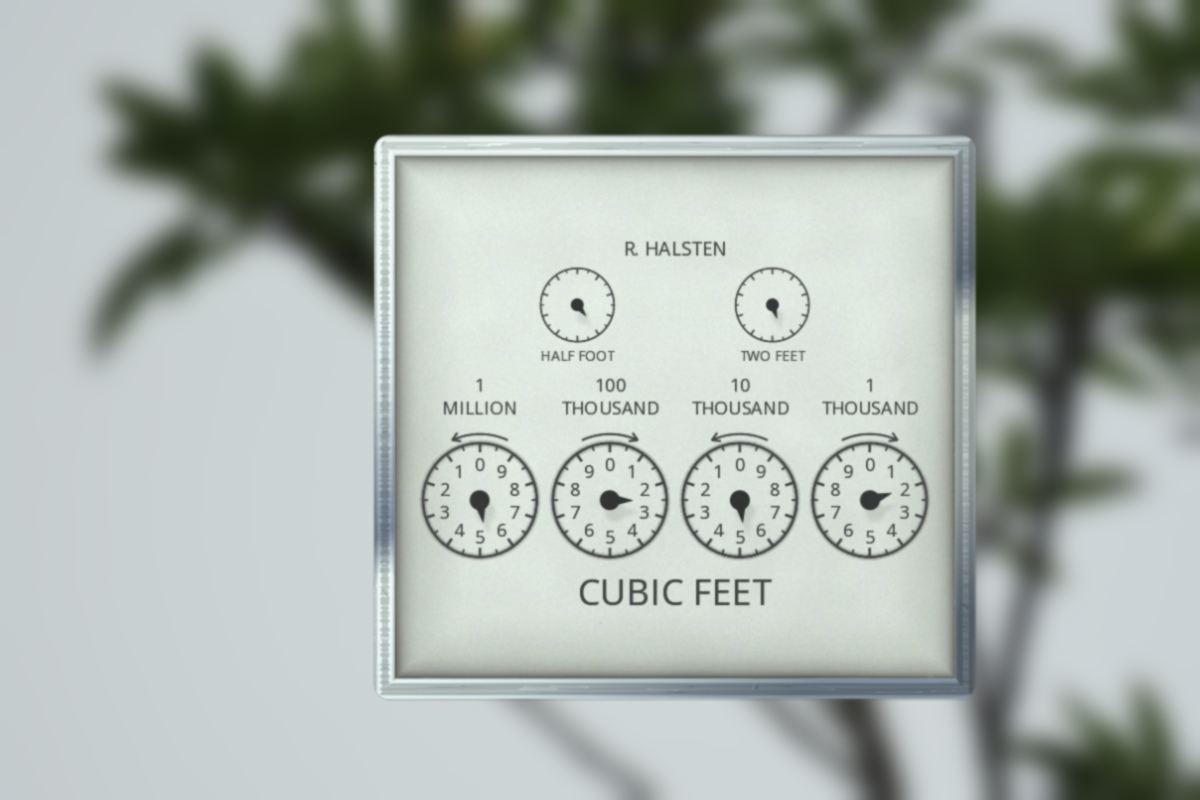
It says 525200 ft³
